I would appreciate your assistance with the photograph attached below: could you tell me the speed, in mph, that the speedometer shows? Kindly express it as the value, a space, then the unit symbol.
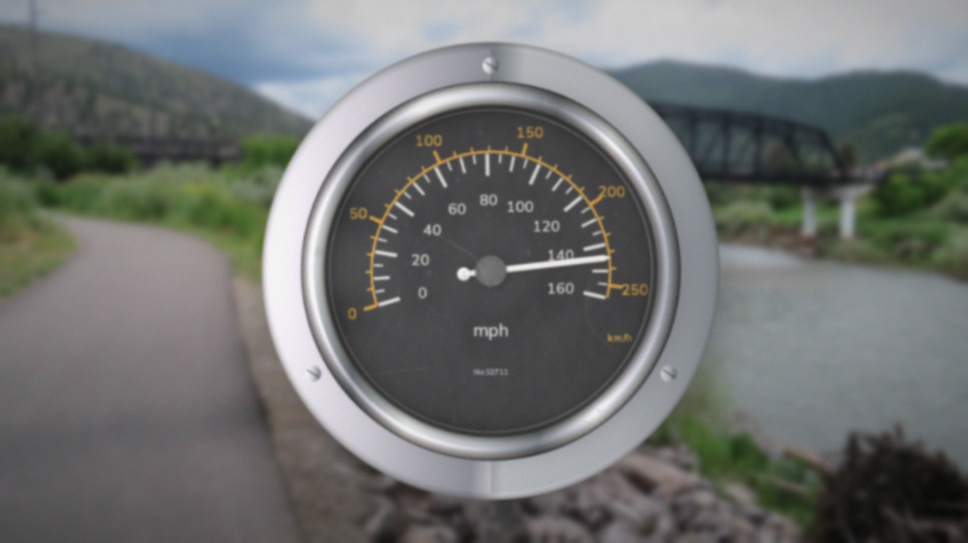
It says 145 mph
